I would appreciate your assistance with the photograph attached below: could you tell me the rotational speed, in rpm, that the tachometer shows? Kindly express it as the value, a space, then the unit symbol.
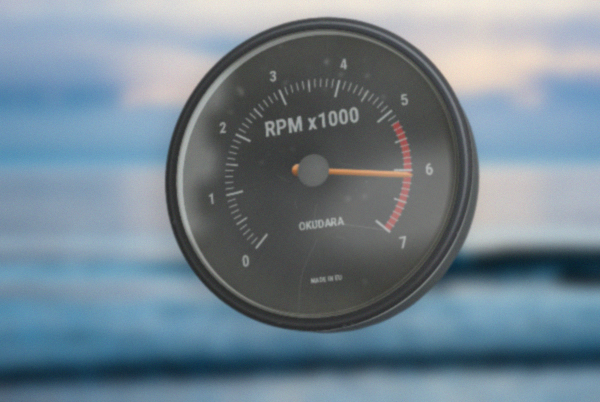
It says 6100 rpm
